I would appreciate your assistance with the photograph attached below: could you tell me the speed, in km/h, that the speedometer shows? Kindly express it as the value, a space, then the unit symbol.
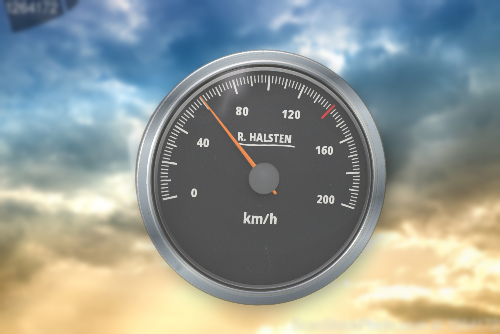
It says 60 km/h
